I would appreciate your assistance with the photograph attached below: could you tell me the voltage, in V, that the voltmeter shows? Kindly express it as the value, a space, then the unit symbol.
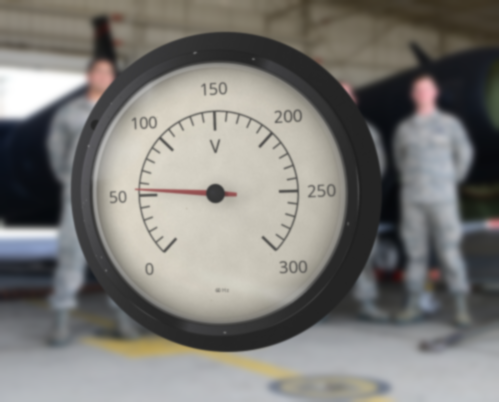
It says 55 V
